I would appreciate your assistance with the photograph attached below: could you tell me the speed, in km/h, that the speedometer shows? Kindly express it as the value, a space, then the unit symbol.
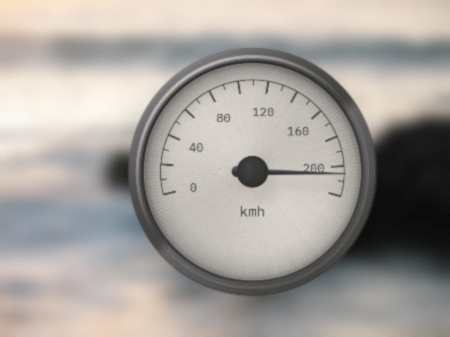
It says 205 km/h
